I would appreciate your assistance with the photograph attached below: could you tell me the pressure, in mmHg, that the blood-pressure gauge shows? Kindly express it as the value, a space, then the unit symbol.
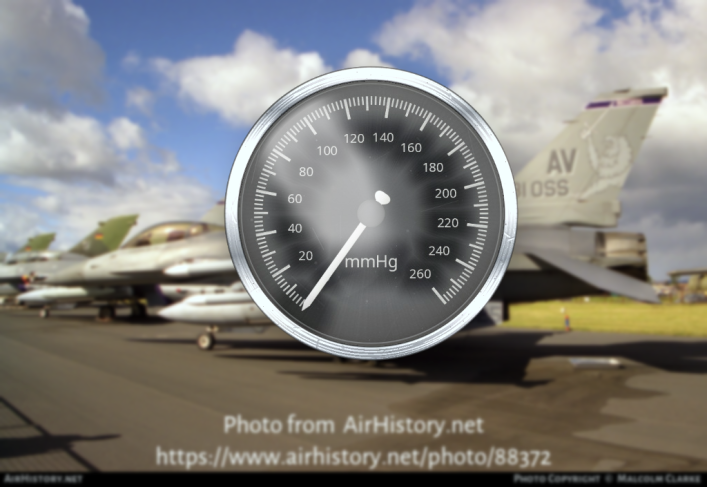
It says 0 mmHg
